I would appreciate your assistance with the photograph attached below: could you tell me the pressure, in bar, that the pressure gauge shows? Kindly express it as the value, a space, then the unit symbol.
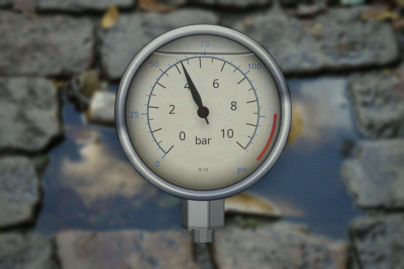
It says 4.25 bar
